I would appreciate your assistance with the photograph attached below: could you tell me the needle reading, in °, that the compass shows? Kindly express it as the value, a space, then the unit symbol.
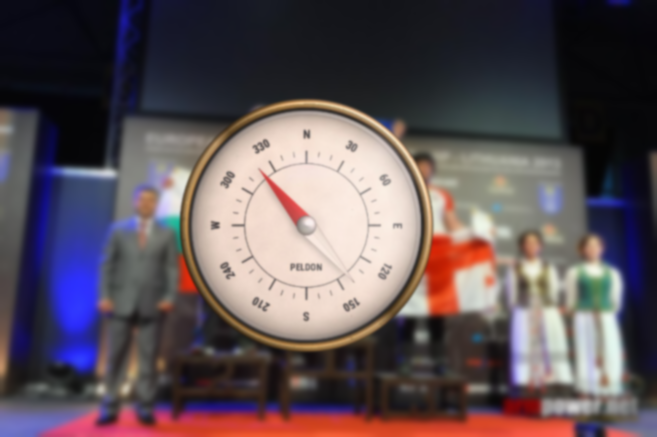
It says 320 °
